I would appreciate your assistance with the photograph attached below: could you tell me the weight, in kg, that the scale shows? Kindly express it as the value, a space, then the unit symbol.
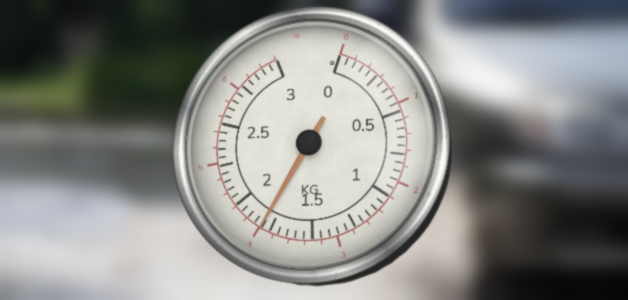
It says 1.8 kg
